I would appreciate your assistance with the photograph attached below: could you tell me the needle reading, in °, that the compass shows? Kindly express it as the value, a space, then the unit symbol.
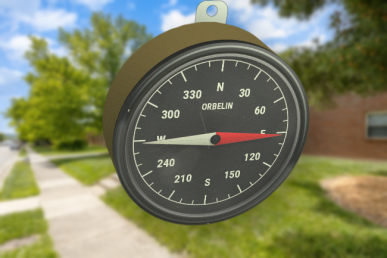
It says 90 °
